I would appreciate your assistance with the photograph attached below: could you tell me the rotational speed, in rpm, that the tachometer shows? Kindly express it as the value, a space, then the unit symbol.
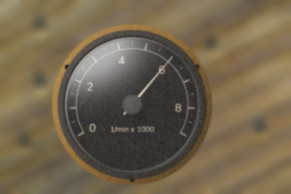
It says 6000 rpm
